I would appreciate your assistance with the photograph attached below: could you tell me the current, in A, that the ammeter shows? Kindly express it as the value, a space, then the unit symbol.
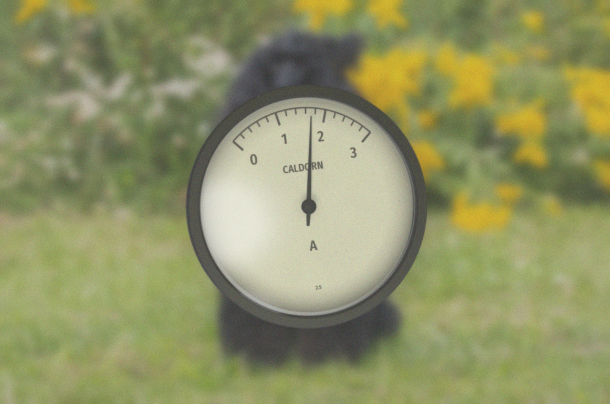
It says 1.7 A
